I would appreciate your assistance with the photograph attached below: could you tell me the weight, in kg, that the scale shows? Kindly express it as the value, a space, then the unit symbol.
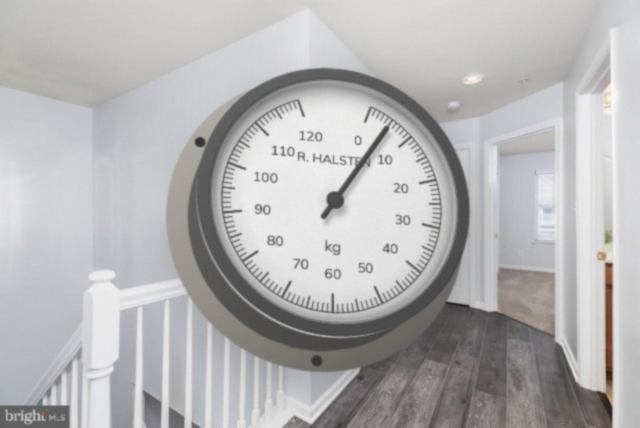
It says 5 kg
